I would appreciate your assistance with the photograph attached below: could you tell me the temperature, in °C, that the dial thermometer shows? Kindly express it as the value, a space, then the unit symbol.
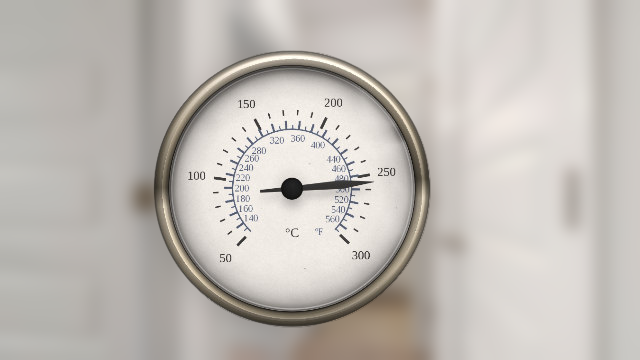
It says 255 °C
